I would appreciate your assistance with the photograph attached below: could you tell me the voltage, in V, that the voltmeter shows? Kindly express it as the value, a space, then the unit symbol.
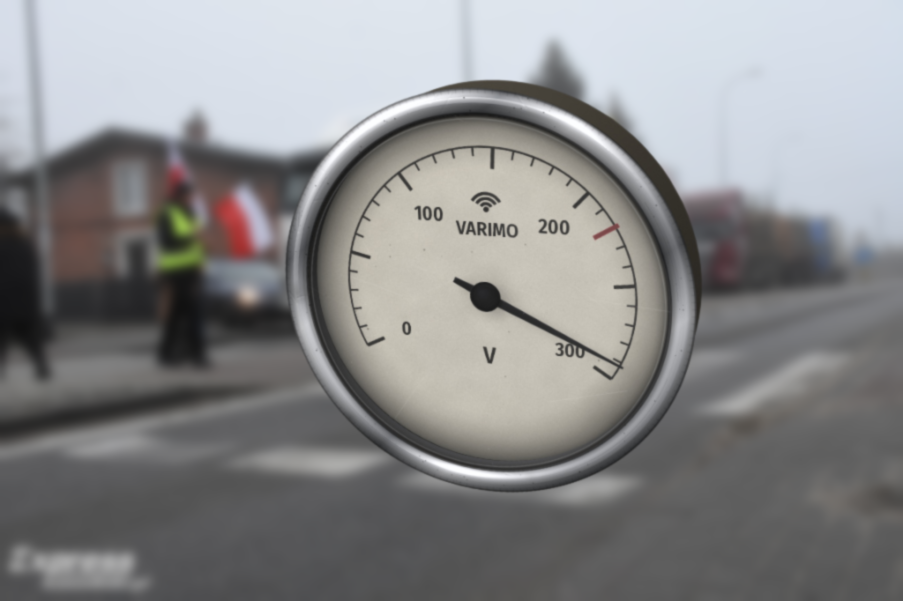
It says 290 V
